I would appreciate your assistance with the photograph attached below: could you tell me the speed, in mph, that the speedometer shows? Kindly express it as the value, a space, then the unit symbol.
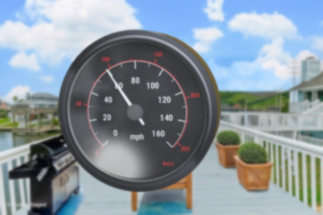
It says 60 mph
